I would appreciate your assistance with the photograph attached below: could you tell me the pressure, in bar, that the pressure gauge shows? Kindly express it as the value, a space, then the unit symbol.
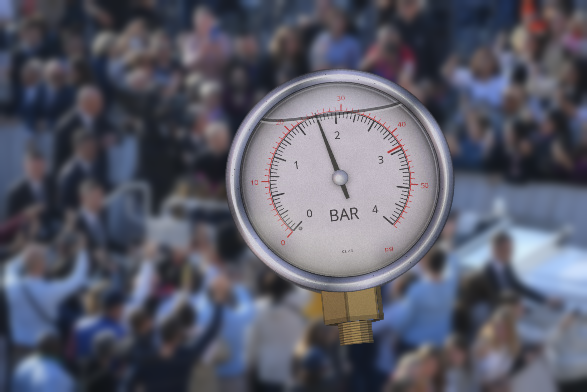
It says 1.75 bar
